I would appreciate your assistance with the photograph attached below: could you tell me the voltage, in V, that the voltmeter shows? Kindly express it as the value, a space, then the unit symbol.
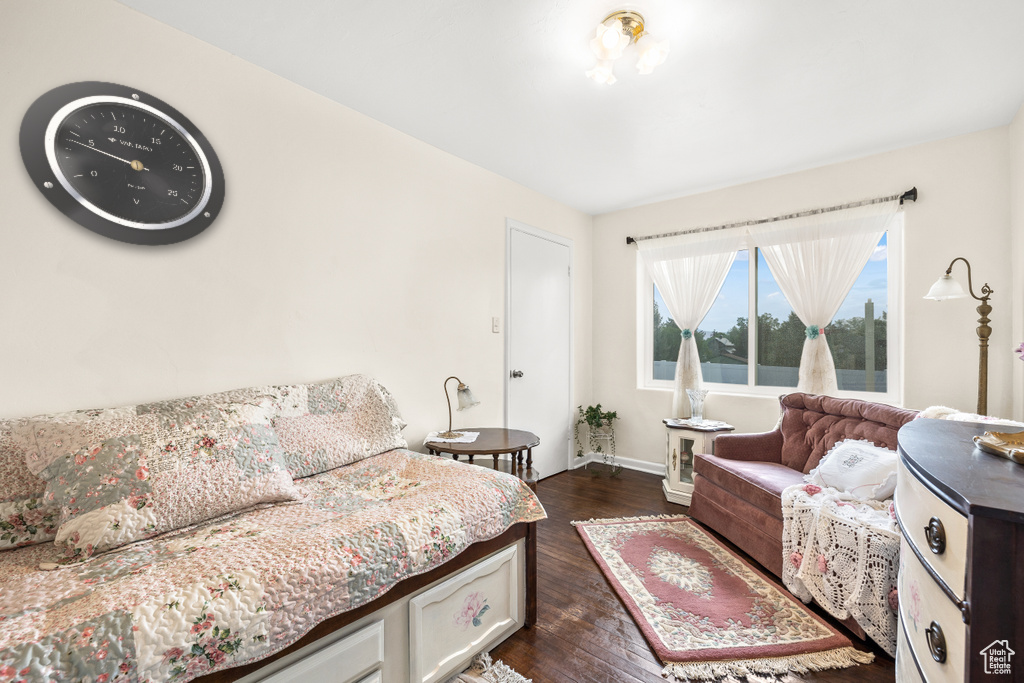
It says 4 V
